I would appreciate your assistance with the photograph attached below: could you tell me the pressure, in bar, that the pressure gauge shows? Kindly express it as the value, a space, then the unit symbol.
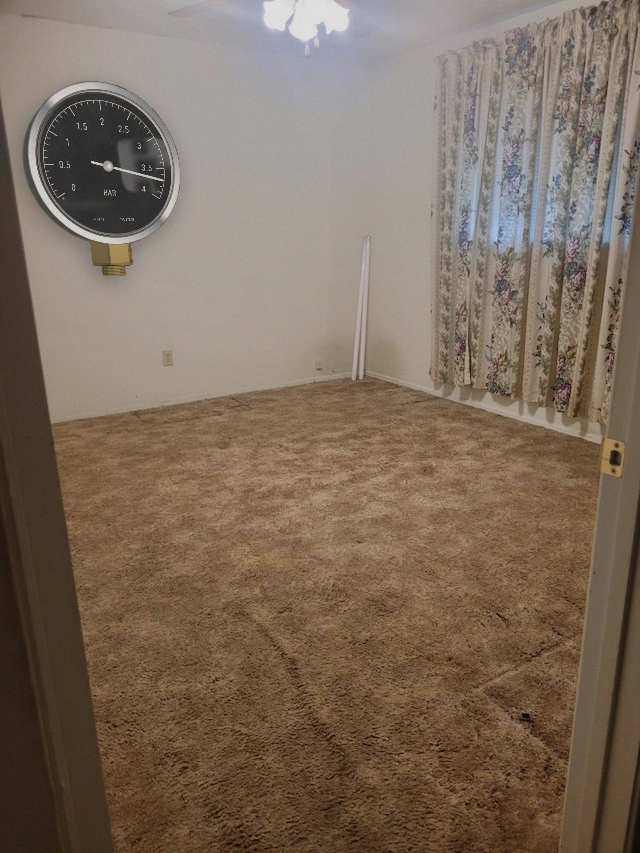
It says 3.7 bar
